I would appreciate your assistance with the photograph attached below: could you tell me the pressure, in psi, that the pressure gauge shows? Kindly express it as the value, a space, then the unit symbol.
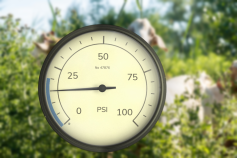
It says 15 psi
